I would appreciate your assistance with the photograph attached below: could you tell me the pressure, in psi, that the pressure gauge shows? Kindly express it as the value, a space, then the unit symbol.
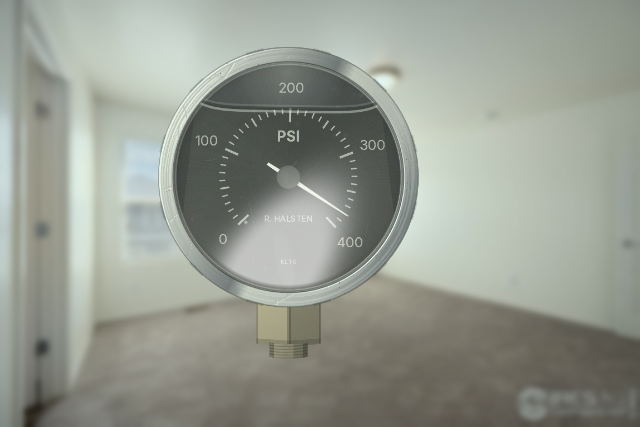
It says 380 psi
